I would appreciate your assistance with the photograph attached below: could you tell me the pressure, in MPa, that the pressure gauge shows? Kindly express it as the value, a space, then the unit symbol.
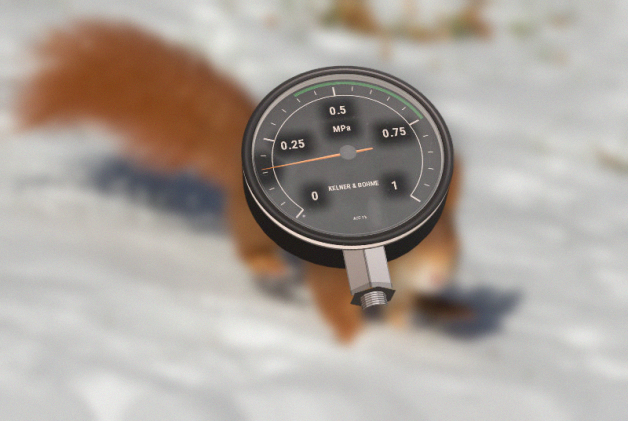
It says 0.15 MPa
